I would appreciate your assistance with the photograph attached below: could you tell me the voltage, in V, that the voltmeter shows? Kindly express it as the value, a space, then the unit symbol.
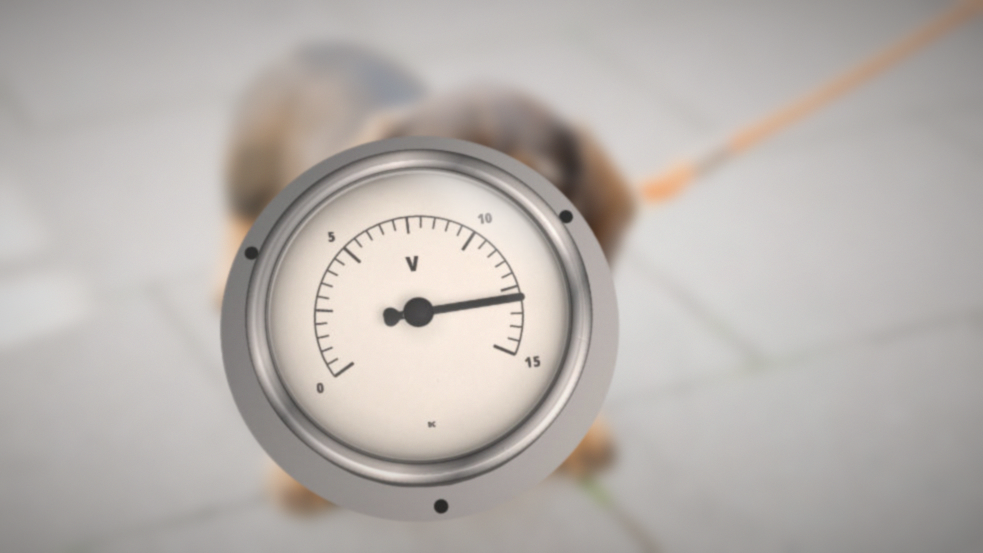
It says 13 V
